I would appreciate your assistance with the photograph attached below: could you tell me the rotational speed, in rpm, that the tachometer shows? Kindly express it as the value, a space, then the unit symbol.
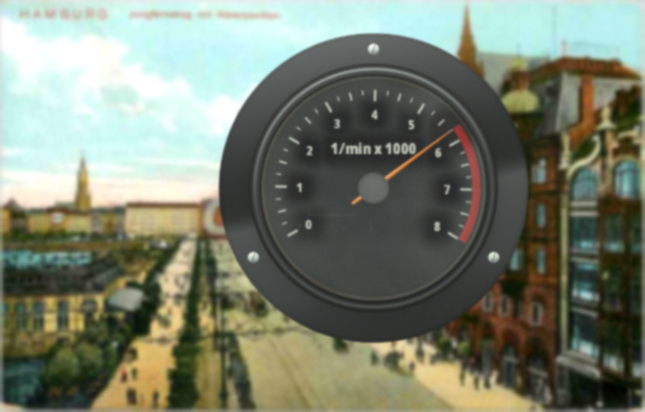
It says 5750 rpm
